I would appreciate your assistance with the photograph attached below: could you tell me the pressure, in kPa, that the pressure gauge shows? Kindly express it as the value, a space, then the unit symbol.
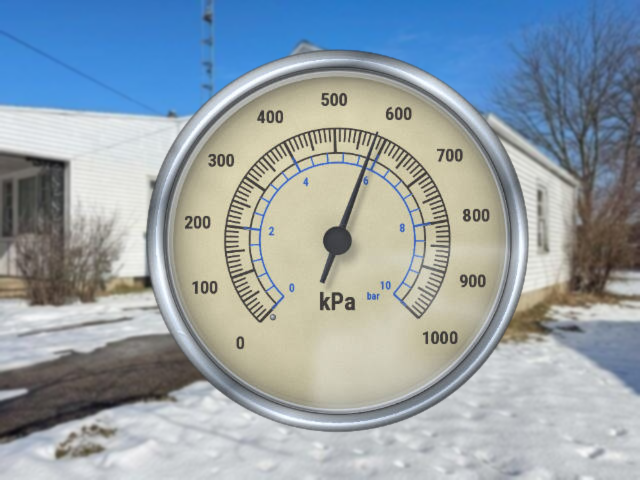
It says 580 kPa
